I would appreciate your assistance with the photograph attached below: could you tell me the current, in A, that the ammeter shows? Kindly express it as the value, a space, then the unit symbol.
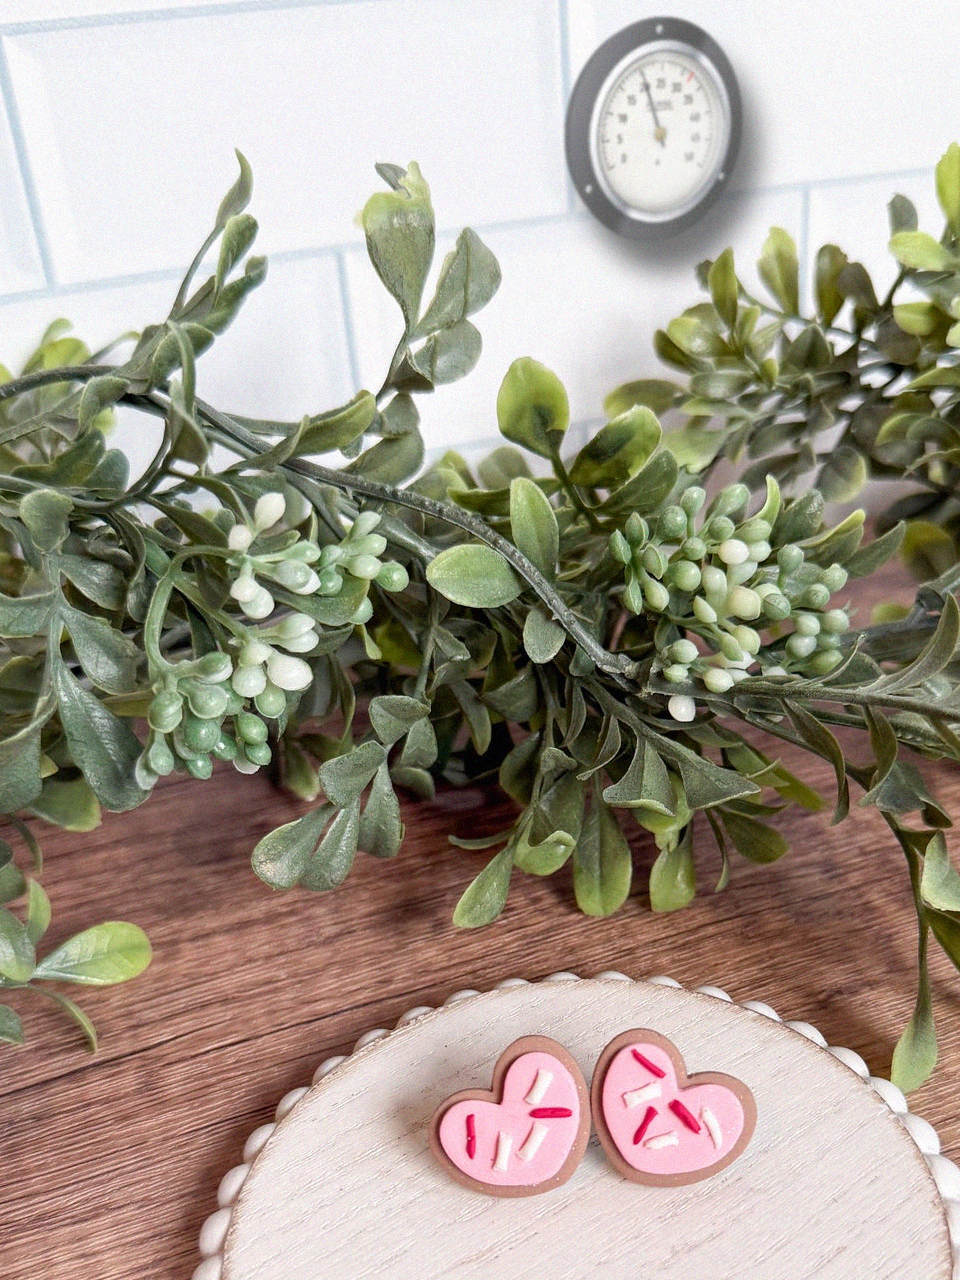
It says 20 A
